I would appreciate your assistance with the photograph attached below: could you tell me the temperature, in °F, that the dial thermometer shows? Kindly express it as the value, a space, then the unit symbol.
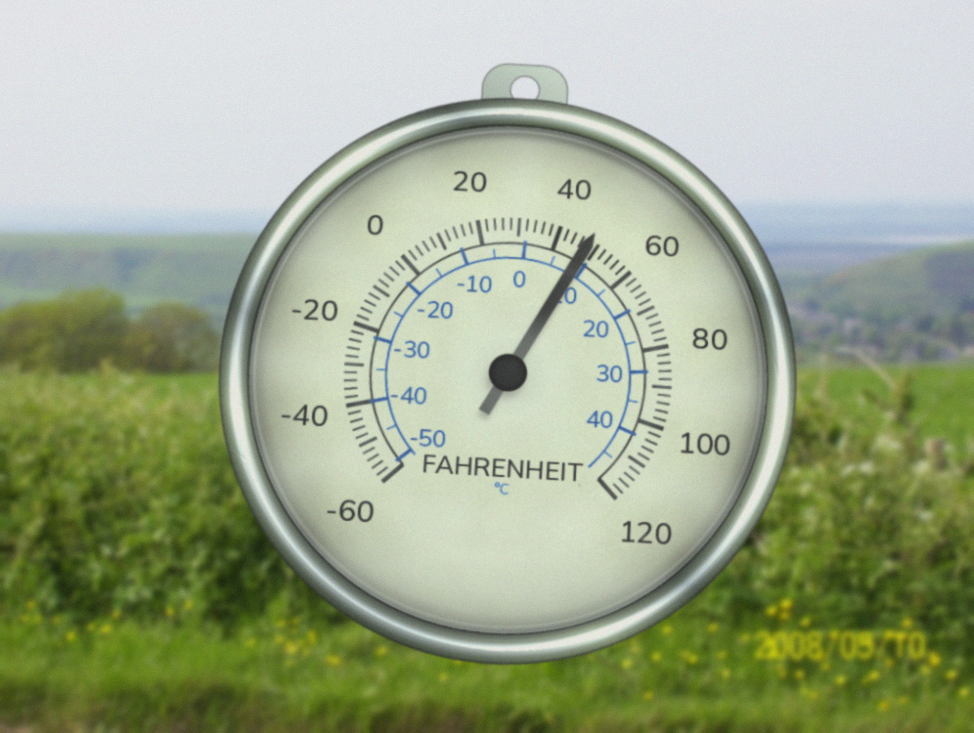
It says 48 °F
